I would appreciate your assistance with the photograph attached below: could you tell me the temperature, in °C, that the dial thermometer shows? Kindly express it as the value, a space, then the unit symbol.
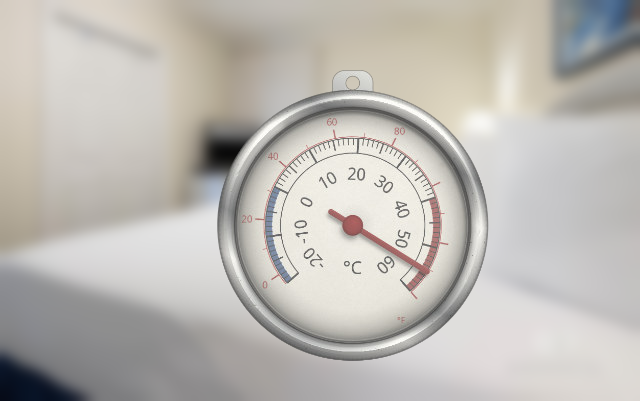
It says 55 °C
